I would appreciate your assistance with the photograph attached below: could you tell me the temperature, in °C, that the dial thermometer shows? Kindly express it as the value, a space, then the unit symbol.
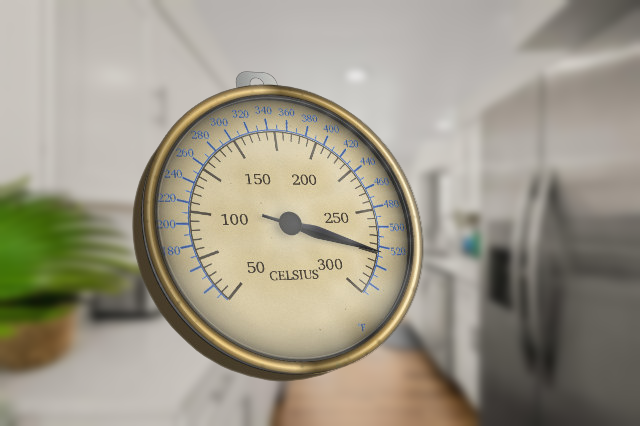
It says 275 °C
